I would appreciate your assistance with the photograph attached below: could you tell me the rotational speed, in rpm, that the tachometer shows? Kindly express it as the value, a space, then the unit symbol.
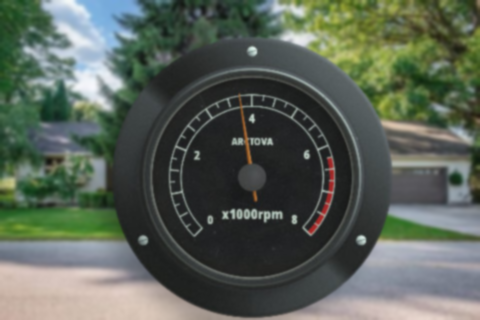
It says 3750 rpm
